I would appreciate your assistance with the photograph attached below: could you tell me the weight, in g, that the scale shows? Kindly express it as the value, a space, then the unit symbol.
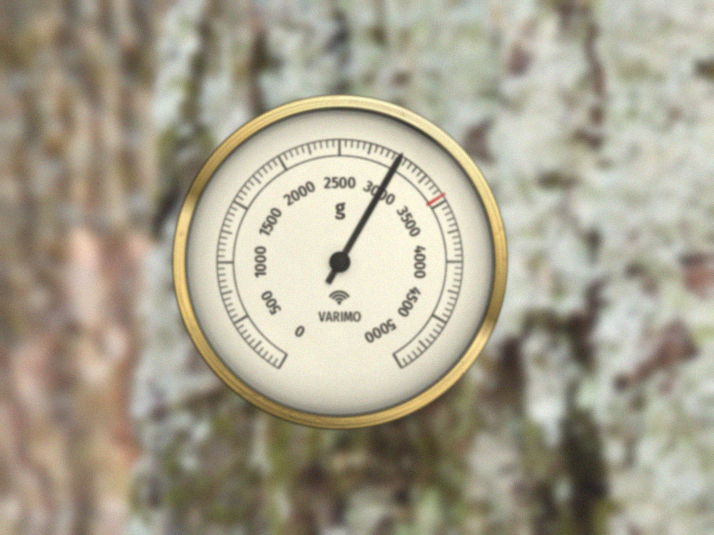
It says 3000 g
